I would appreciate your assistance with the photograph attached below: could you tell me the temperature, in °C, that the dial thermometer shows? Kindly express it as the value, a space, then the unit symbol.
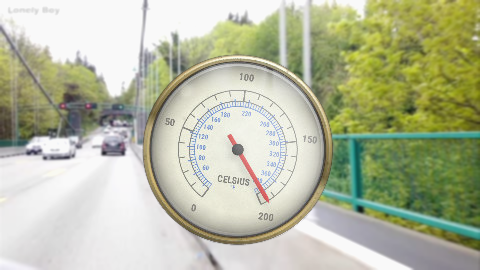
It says 195 °C
